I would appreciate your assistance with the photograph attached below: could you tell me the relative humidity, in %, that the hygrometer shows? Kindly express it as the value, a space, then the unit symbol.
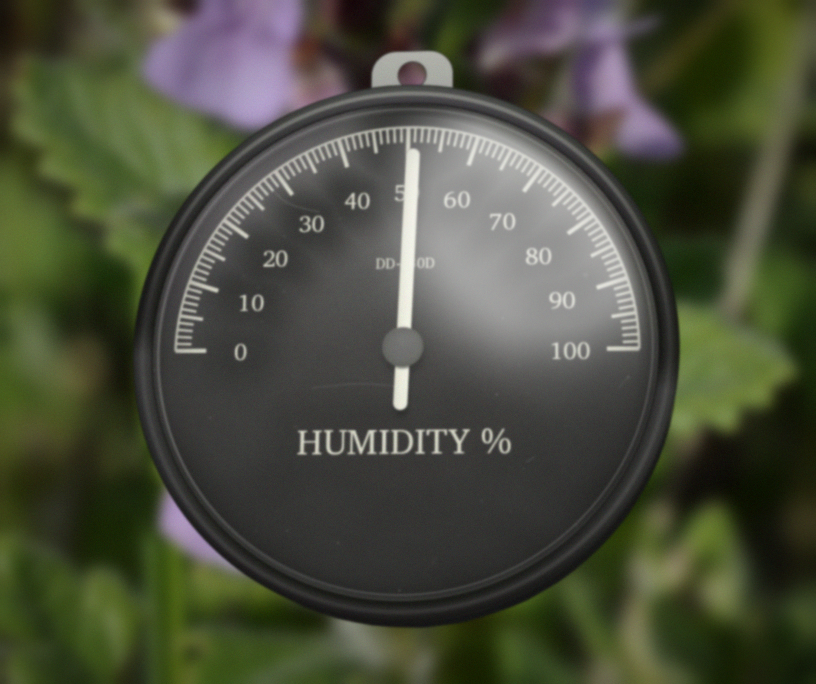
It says 51 %
